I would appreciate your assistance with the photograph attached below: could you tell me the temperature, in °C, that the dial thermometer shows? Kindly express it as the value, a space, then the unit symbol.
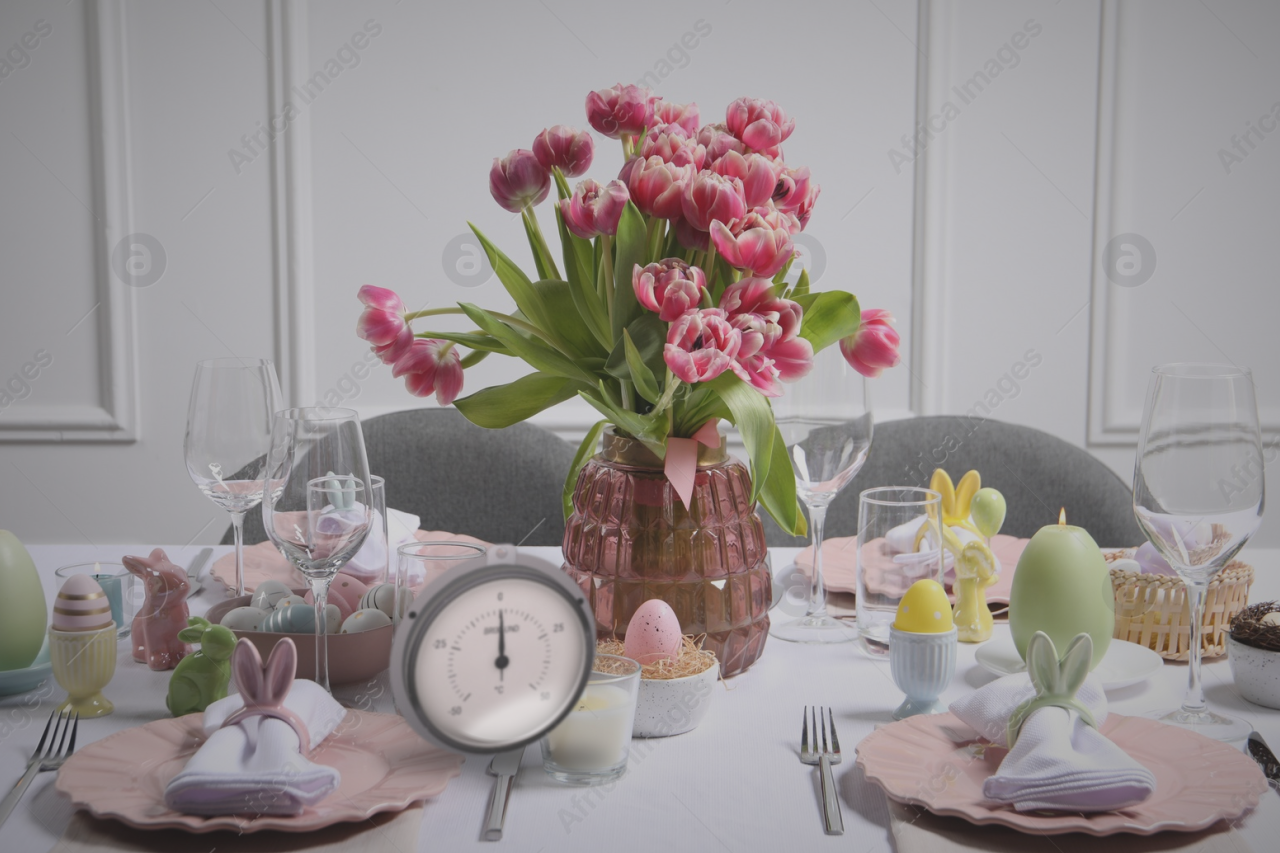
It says 0 °C
